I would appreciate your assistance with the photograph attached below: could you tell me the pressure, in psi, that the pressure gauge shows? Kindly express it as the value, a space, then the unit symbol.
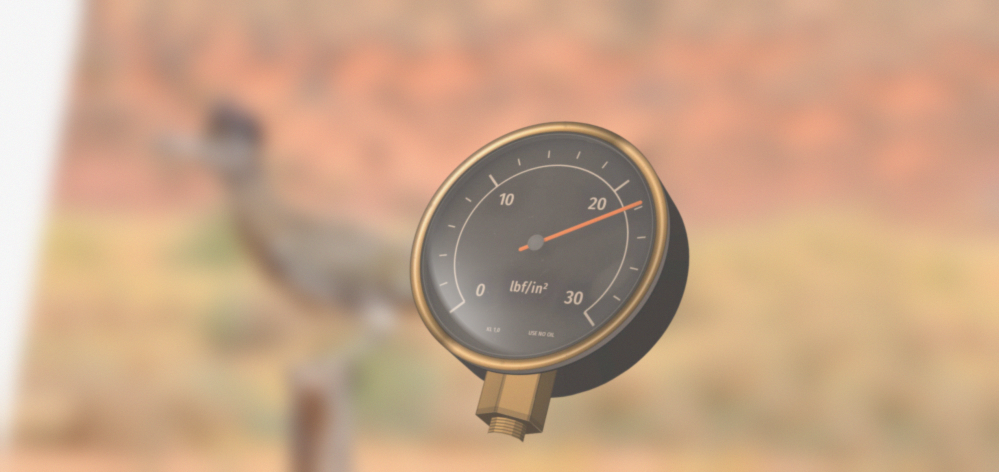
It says 22 psi
